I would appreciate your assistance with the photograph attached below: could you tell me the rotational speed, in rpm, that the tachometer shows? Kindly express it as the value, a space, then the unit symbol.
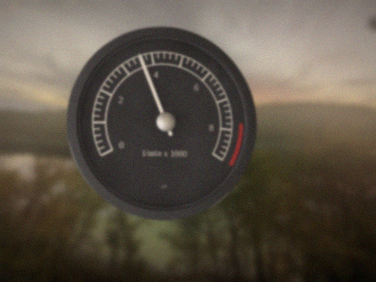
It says 3600 rpm
